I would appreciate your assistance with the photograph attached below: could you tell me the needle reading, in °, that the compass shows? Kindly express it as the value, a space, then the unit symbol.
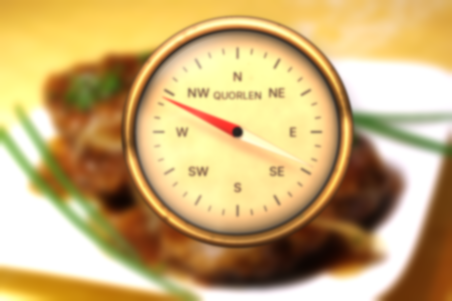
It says 295 °
